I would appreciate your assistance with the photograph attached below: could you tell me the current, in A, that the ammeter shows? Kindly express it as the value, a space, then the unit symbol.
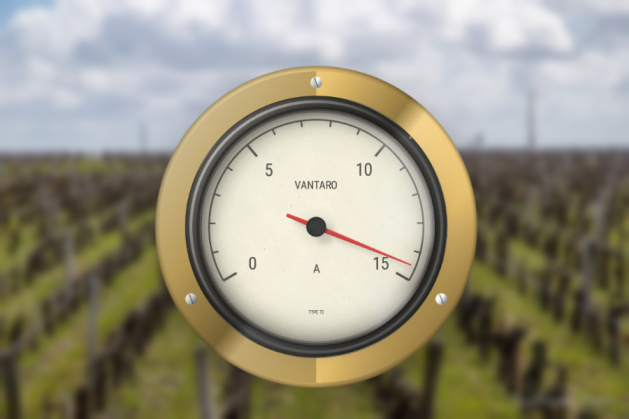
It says 14.5 A
